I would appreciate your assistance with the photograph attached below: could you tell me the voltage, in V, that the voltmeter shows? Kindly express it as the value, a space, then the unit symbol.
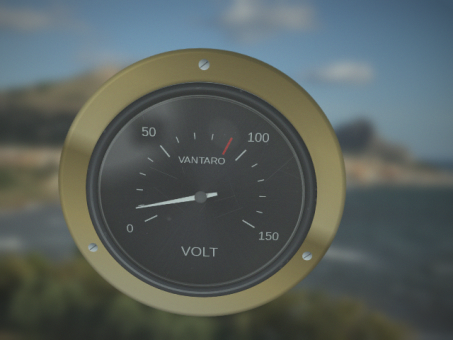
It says 10 V
